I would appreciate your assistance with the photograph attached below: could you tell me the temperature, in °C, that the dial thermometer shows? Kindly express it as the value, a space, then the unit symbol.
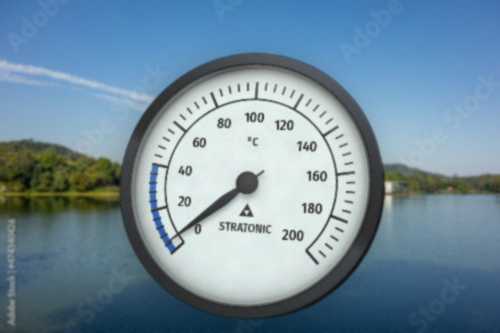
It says 4 °C
